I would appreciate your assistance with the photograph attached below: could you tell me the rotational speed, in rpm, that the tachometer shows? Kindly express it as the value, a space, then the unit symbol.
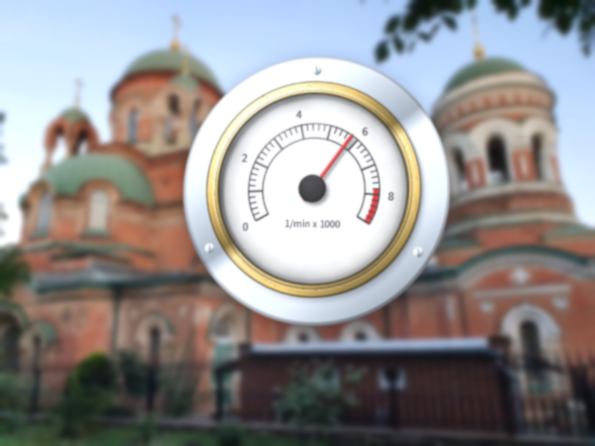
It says 5800 rpm
